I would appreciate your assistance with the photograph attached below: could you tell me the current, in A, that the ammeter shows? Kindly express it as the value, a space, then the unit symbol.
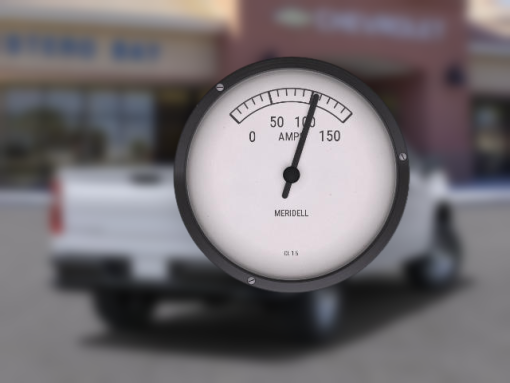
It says 105 A
